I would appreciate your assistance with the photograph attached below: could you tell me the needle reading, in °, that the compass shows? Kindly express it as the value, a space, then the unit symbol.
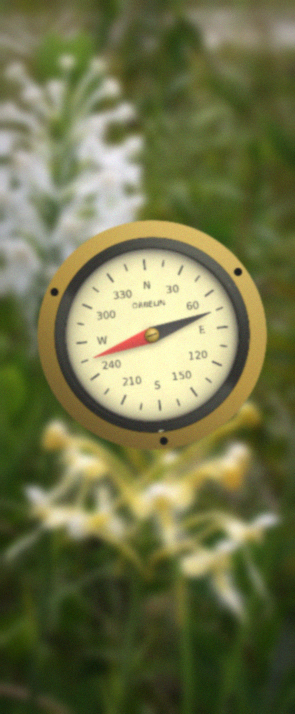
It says 255 °
